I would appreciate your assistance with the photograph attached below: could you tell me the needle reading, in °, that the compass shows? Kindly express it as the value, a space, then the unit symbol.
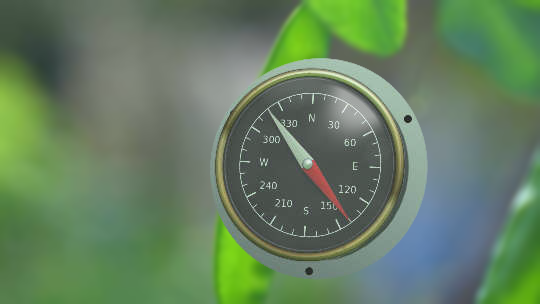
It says 140 °
